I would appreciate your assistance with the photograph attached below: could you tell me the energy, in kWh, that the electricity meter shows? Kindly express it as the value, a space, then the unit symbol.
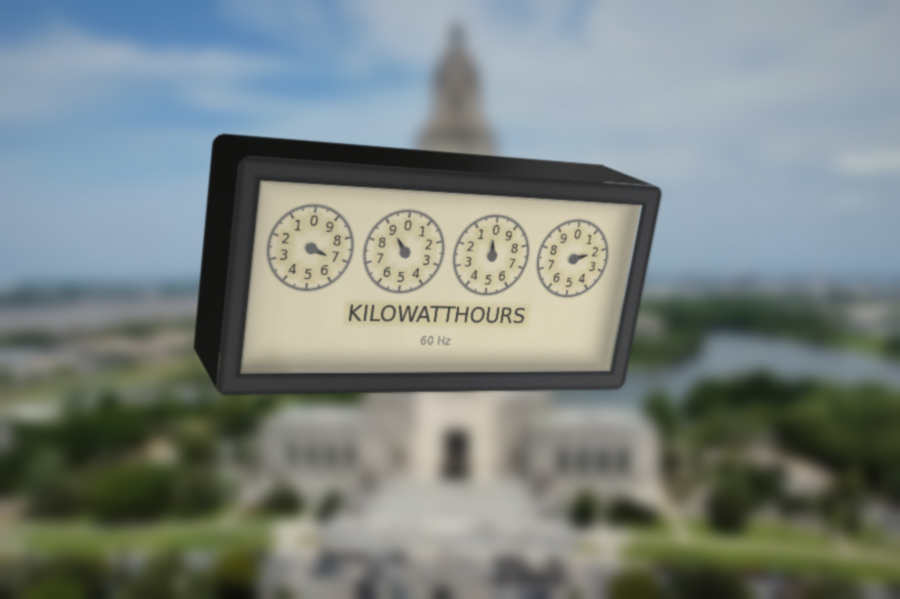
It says 6902 kWh
